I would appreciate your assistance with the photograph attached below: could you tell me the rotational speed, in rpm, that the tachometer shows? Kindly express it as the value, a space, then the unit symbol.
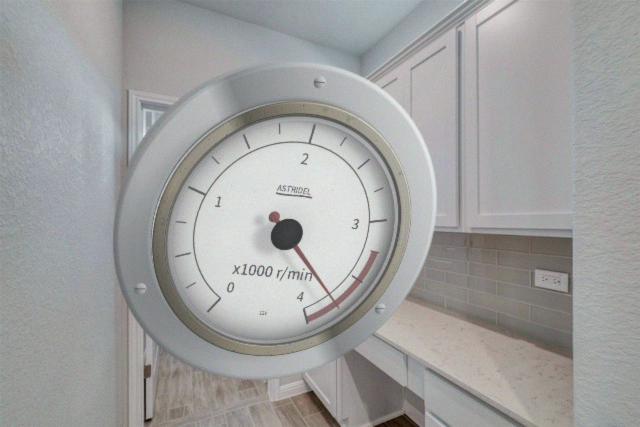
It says 3750 rpm
